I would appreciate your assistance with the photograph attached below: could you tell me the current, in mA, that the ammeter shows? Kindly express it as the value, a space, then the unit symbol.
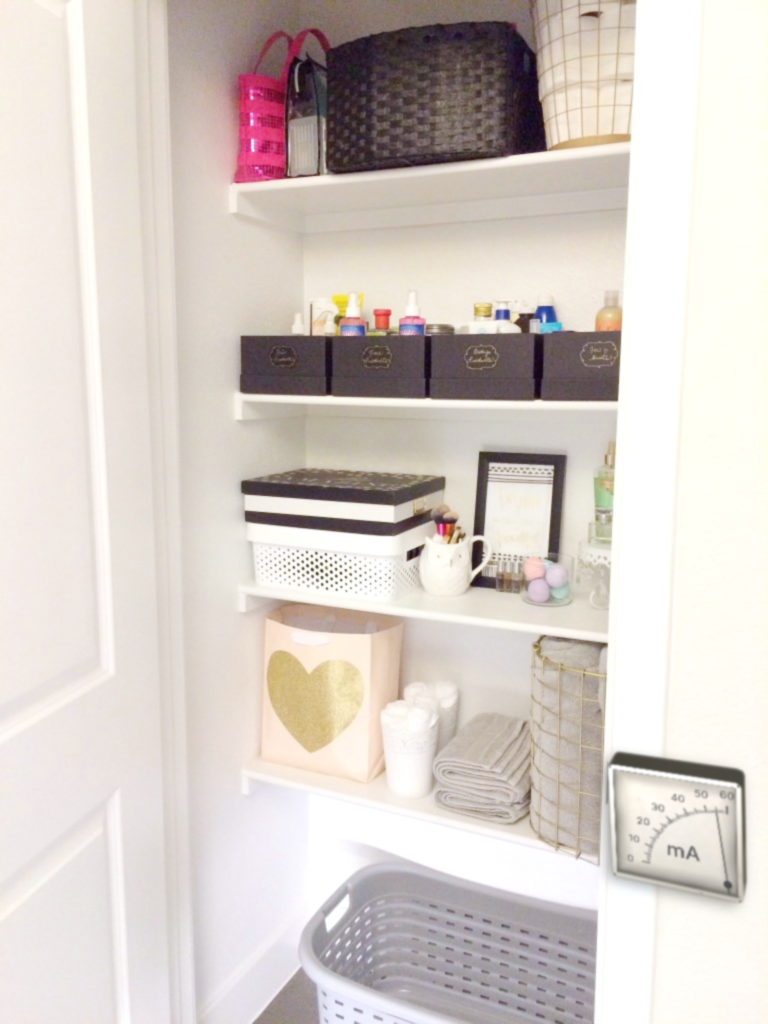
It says 55 mA
